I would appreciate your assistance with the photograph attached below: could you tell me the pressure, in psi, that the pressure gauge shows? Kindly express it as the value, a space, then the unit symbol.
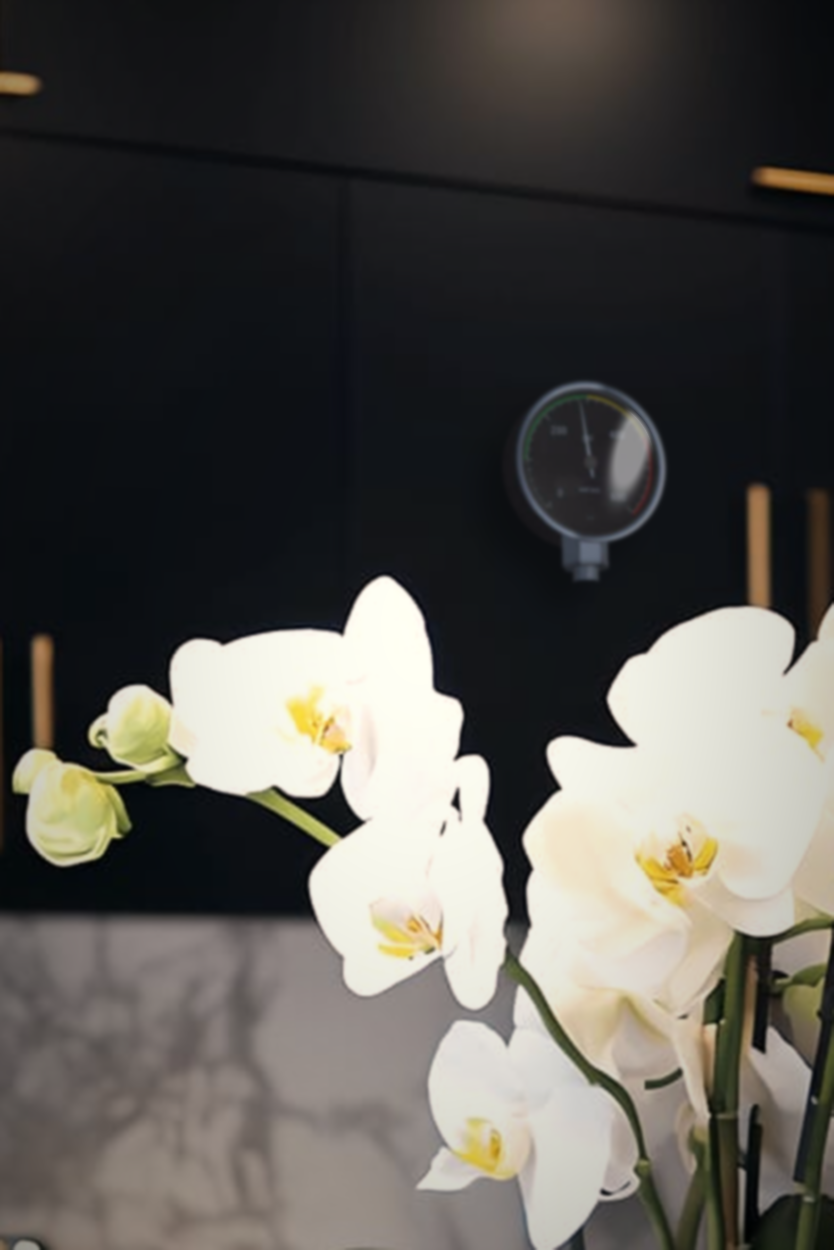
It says 280 psi
